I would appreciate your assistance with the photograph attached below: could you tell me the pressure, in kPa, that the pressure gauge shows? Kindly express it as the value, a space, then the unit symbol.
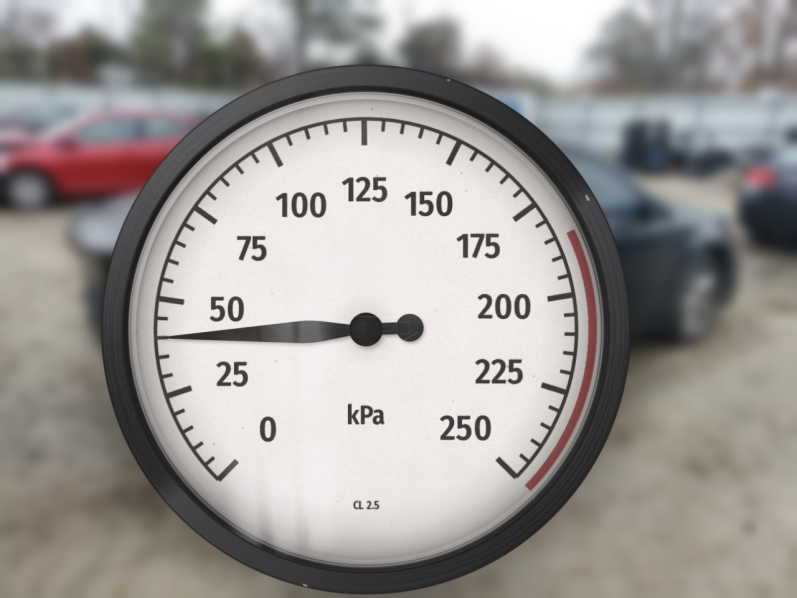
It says 40 kPa
